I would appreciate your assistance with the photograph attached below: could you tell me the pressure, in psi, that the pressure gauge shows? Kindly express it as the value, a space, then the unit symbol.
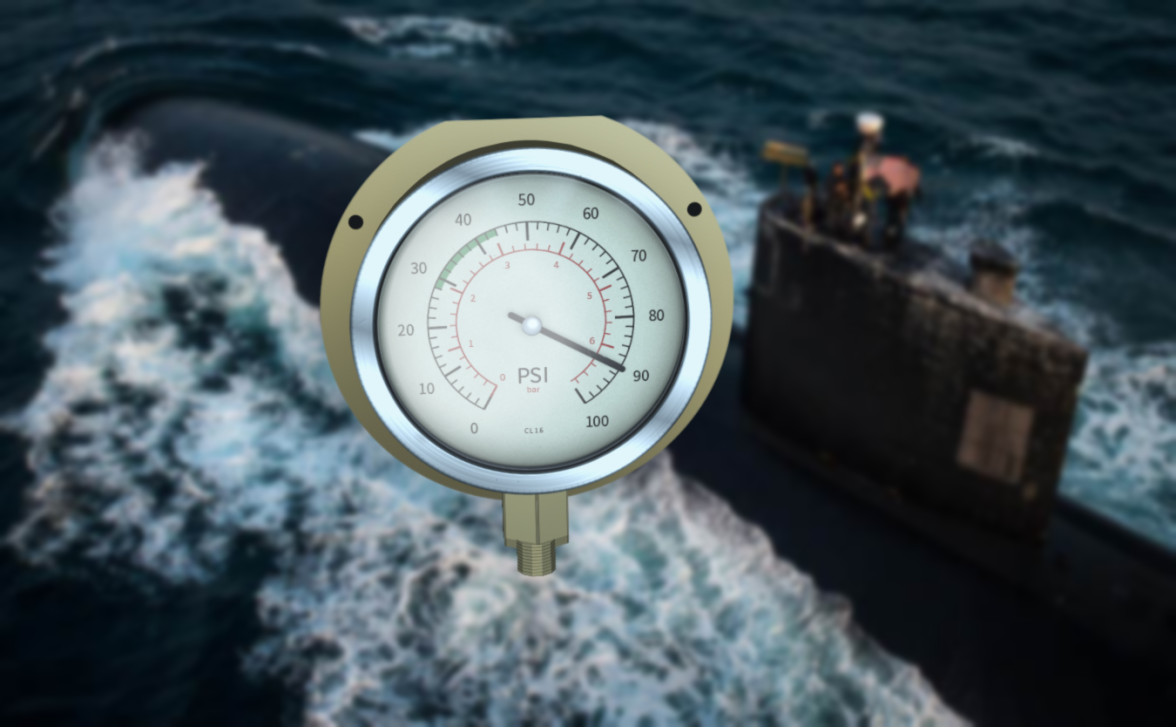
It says 90 psi
